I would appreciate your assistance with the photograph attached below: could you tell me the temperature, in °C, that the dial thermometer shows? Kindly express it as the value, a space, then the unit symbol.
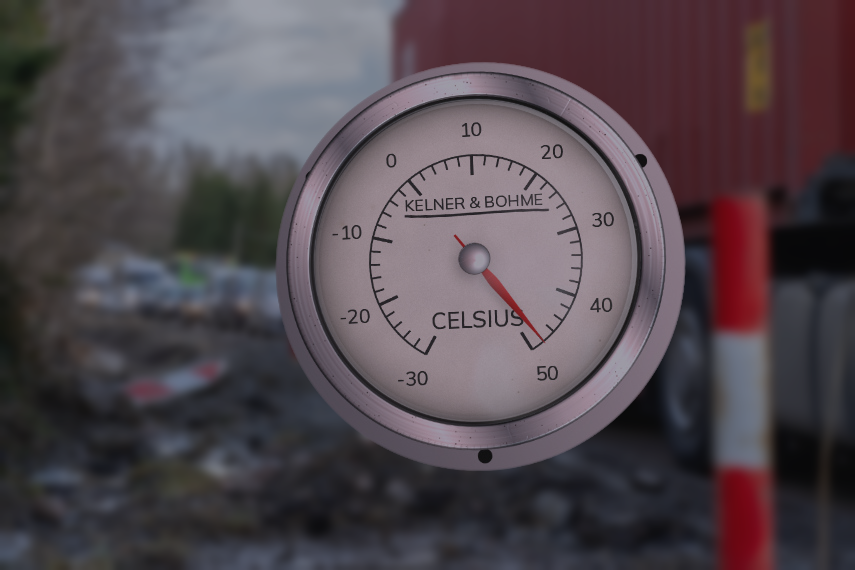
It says 48 °C
